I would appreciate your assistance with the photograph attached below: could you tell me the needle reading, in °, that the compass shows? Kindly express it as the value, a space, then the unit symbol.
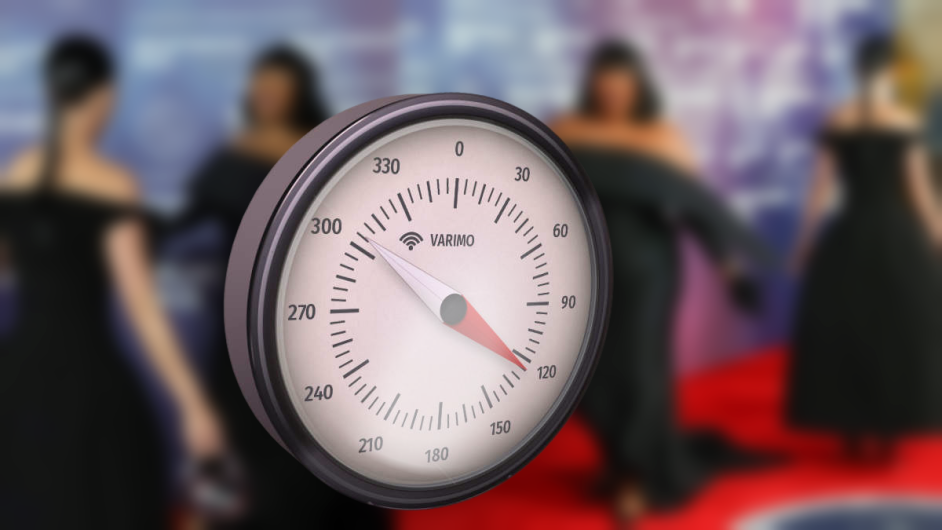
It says 125 °
